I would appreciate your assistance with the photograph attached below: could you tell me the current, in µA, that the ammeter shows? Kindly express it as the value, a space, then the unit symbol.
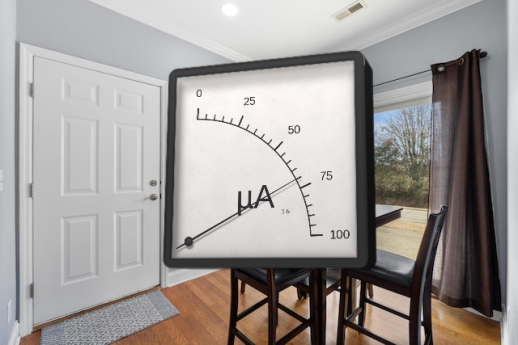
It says 70 µA
